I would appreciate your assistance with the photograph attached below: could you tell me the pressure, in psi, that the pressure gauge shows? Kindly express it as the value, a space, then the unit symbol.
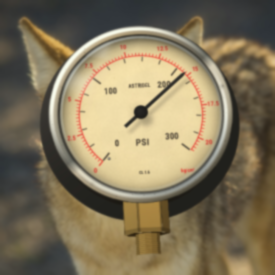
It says 210 psi
